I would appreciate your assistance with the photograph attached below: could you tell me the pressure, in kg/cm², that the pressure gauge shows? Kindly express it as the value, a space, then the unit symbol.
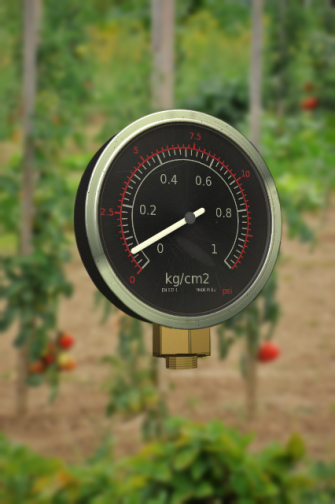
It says 0.06 kg/cm²
